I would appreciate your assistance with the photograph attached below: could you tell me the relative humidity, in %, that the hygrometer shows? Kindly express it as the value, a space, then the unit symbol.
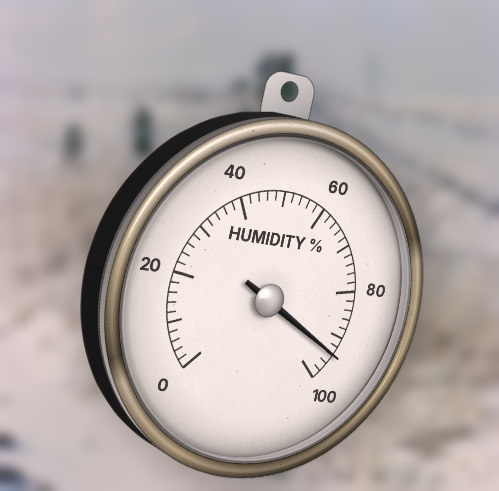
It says 94 %
